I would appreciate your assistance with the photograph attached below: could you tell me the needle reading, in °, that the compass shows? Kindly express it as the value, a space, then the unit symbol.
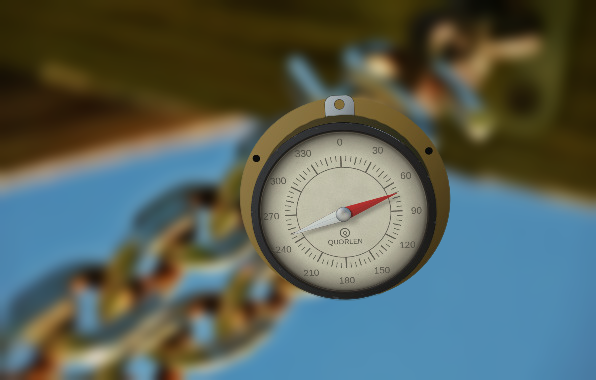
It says 70 °
